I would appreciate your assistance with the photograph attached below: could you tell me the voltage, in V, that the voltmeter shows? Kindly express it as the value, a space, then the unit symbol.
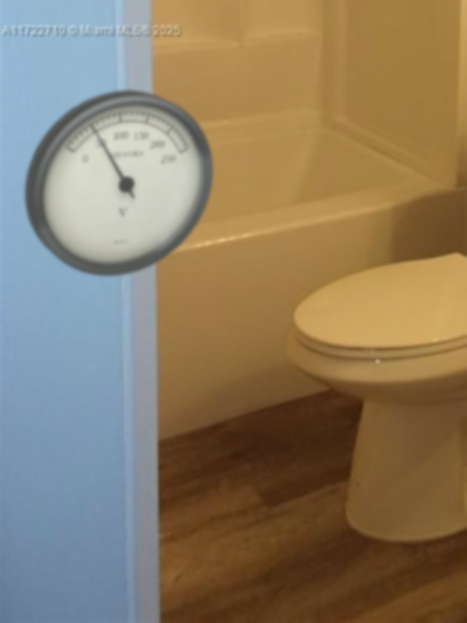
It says 50 V
